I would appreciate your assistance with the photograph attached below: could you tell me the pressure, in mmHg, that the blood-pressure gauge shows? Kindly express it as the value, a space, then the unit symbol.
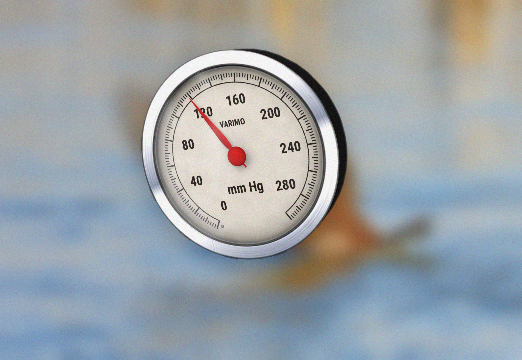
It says 120 mmHg
